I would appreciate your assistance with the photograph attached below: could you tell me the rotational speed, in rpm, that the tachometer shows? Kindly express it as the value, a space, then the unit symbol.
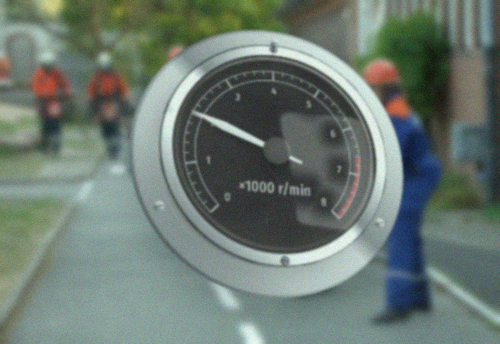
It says 2000 rpm
